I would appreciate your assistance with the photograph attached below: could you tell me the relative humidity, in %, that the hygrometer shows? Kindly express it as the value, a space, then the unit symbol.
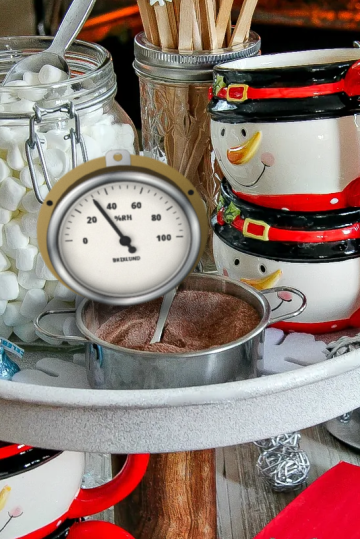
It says 32 %
